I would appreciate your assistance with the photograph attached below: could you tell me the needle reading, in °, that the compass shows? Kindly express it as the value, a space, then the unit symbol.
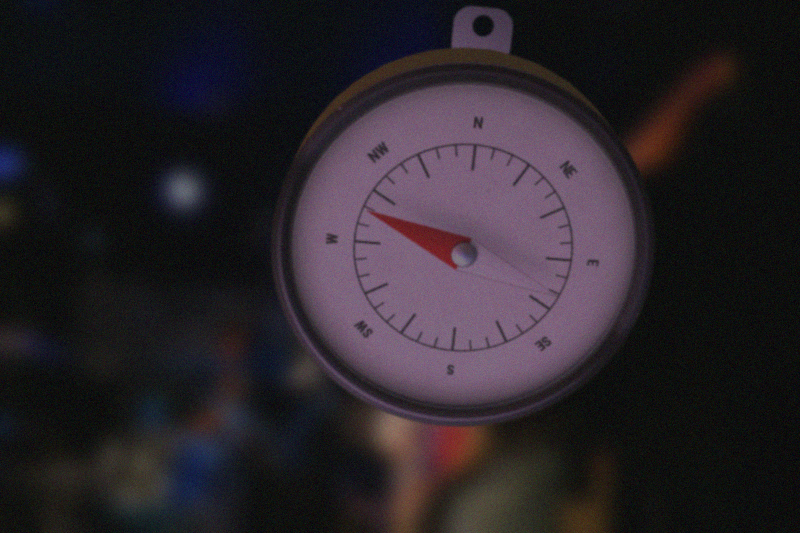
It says 290 °
